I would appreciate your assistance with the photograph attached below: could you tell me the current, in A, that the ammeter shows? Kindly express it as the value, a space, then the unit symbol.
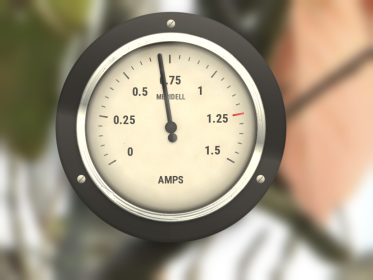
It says 0.7 A
